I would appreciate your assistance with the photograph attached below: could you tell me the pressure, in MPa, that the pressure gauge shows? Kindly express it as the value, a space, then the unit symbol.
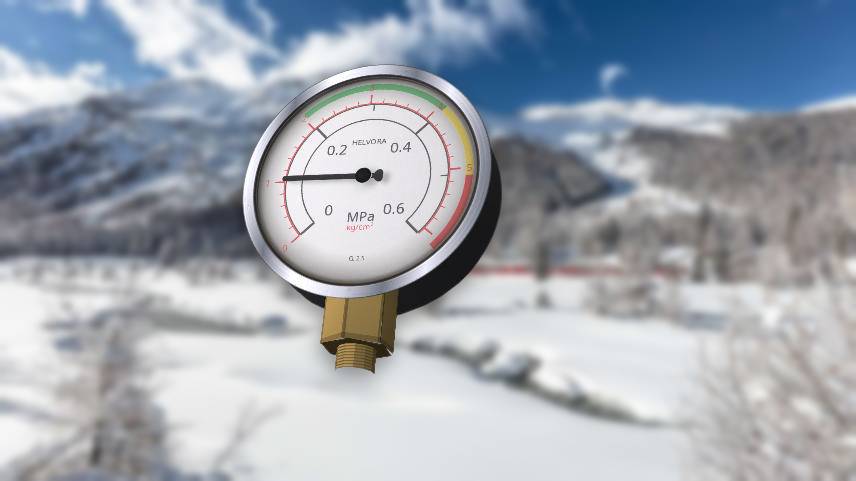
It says 0.1 MPa
